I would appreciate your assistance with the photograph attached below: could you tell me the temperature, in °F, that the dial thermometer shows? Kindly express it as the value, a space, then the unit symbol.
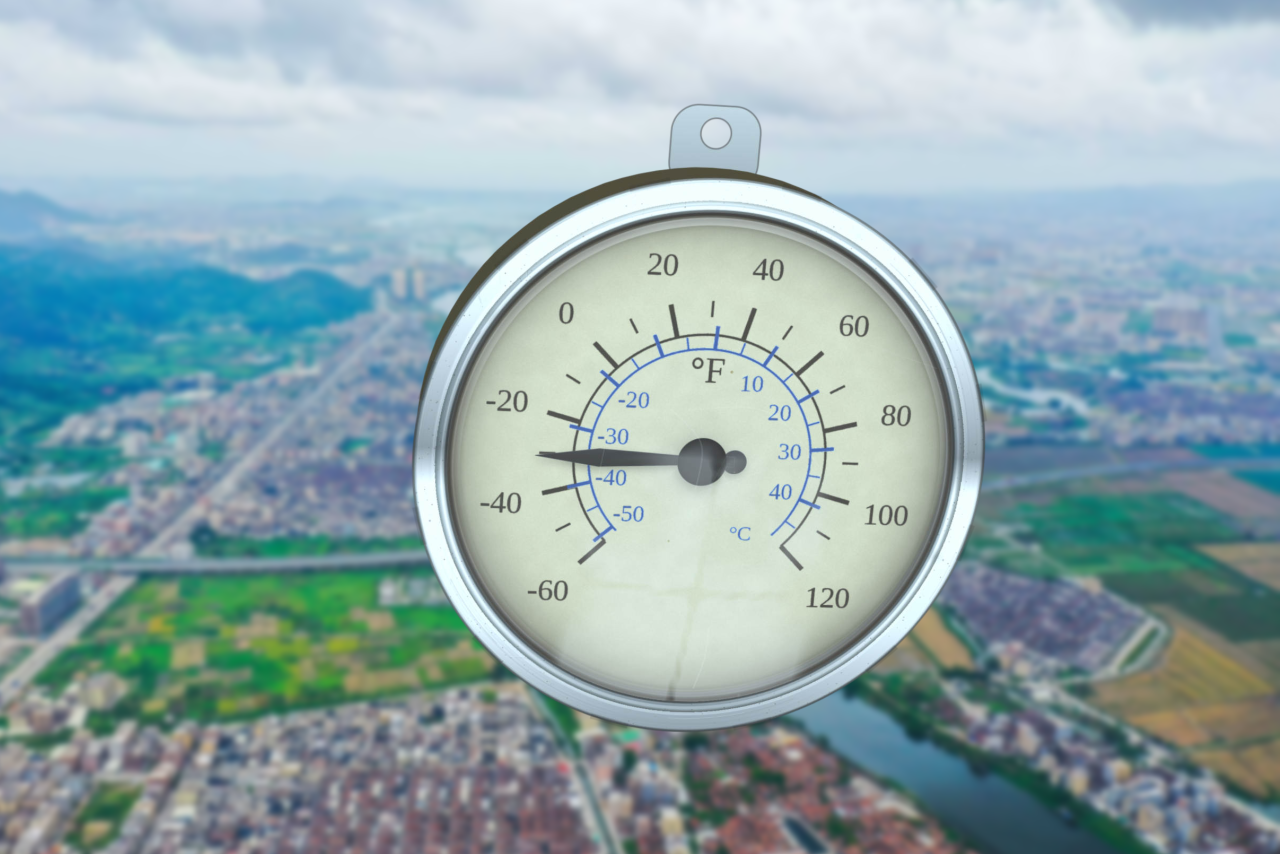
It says -30 °F
